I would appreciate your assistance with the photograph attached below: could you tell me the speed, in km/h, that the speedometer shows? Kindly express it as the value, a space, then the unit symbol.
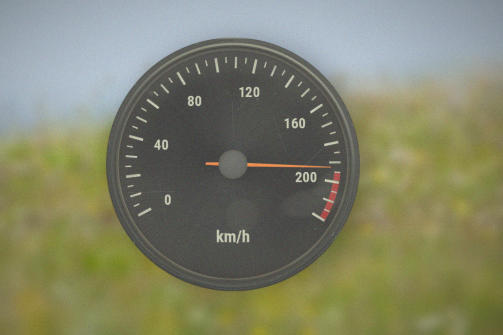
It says 192.5 km/h
